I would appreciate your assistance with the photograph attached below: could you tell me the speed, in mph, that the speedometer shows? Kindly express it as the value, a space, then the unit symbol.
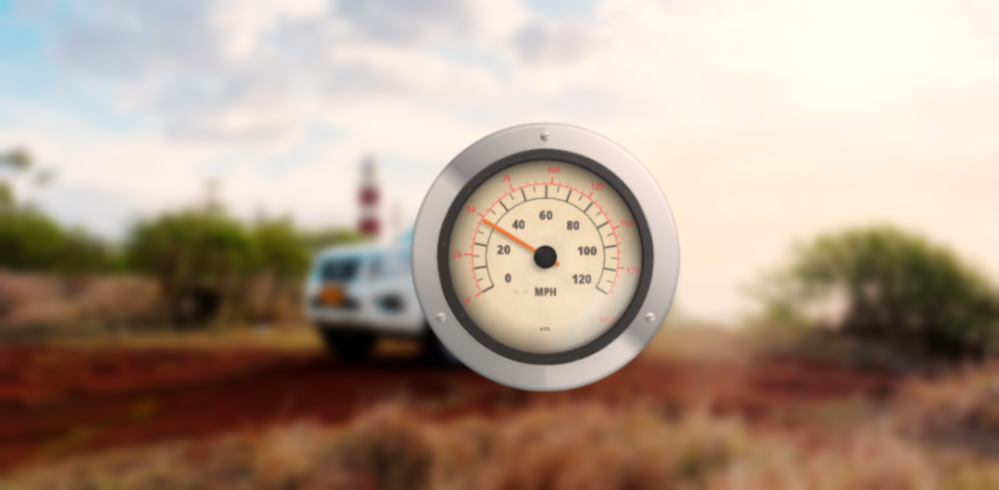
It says 30 mph
